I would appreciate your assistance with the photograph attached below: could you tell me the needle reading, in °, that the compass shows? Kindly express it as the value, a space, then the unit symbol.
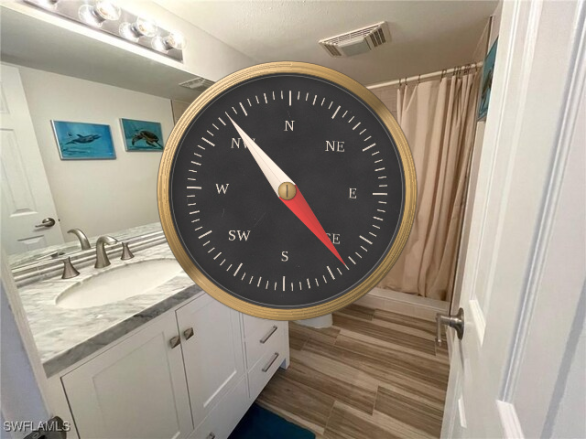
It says 140 °
